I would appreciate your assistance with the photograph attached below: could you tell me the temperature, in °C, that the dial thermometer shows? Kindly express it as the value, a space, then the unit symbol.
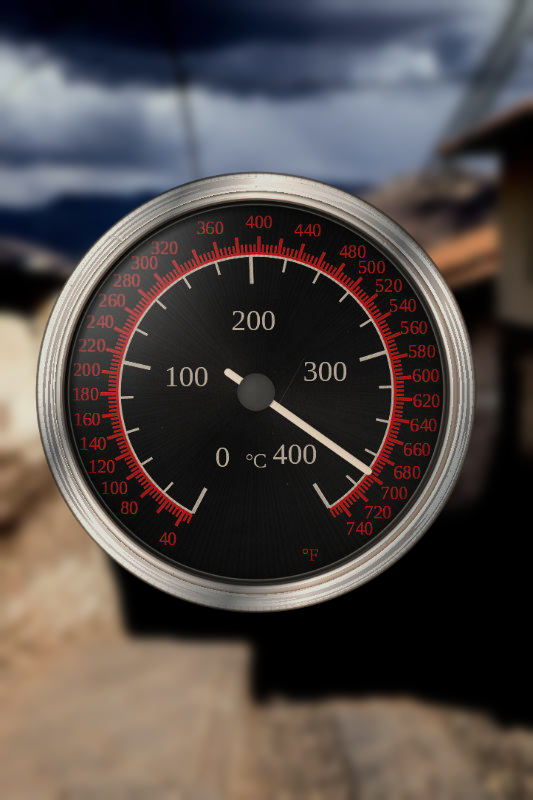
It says 370 °C
